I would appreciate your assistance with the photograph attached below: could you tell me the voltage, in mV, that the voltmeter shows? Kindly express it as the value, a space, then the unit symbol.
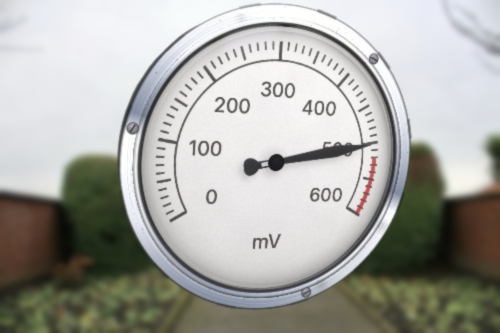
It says 500 mV
